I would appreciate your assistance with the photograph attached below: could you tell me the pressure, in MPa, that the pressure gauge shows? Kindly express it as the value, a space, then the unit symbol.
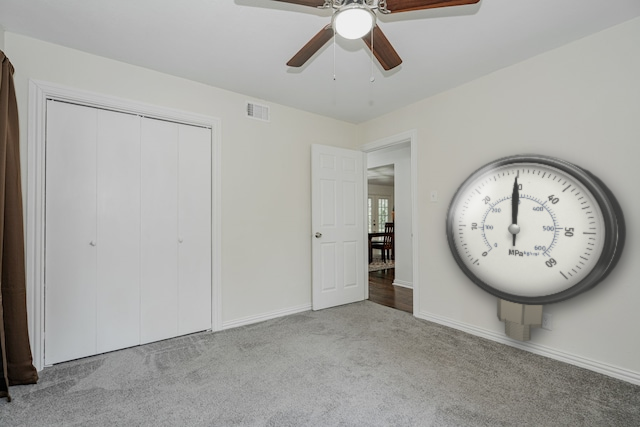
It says 30 MPa
